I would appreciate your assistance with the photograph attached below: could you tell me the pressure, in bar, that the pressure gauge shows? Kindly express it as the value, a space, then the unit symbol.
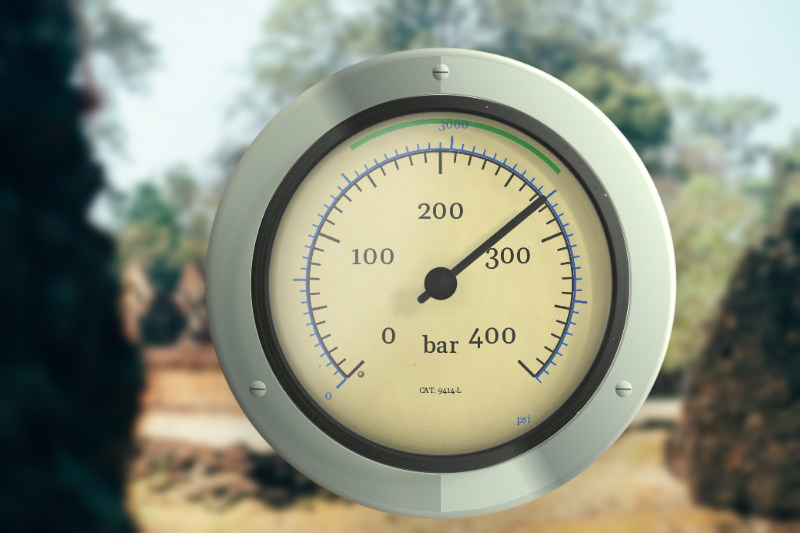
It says 275 bar
